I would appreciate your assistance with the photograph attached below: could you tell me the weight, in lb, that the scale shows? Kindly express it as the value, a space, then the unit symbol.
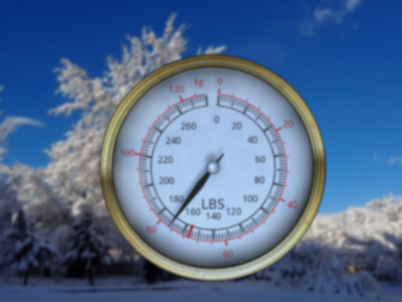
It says 170 lb
